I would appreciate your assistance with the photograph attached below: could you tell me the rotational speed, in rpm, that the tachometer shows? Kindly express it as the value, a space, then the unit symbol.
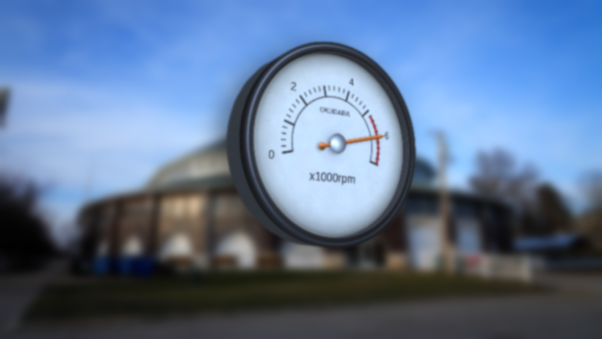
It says 6000 rpm
